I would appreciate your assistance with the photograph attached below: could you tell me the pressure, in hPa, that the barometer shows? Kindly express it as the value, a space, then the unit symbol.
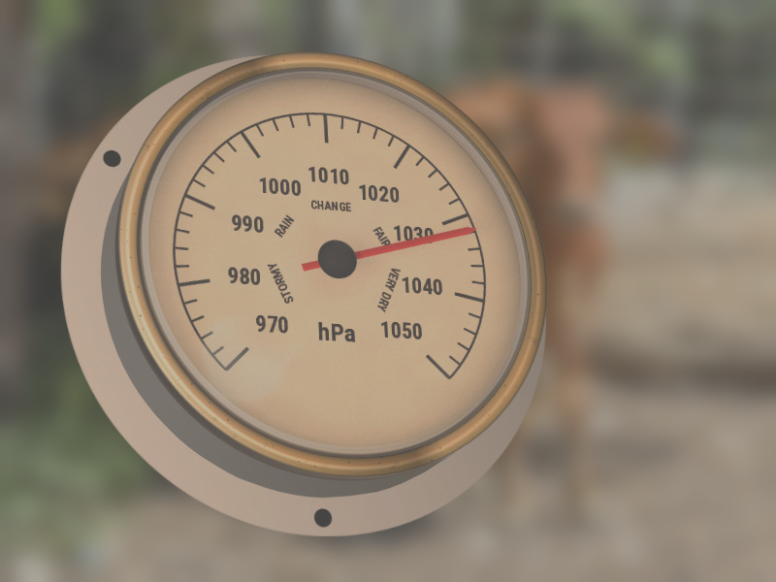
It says 1032 hPa
